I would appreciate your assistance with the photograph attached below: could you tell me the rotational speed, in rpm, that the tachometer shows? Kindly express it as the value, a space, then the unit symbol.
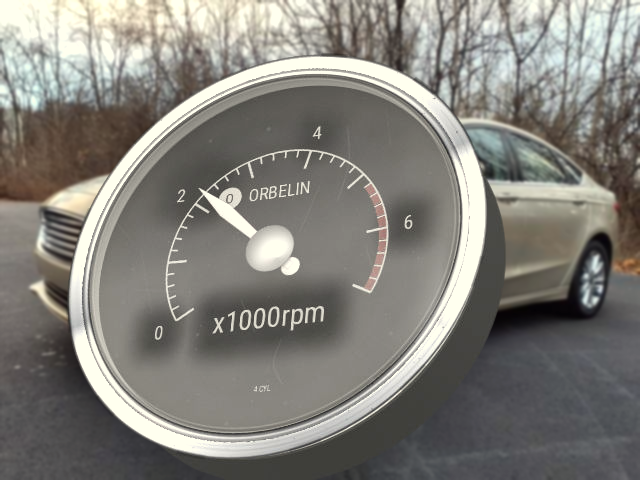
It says 2200 rpm
